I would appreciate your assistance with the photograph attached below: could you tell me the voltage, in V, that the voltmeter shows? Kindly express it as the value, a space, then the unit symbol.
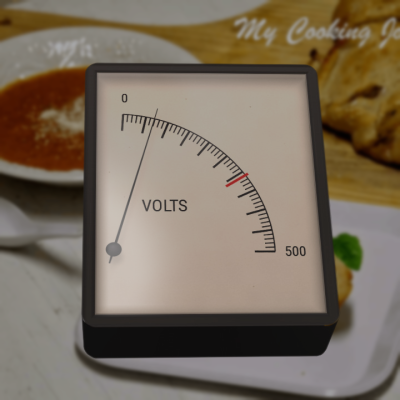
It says 70 V
